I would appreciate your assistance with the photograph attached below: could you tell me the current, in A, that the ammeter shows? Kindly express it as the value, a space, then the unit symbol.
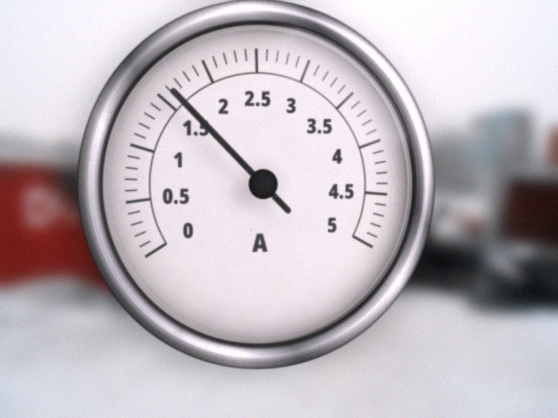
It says 1.6 A
